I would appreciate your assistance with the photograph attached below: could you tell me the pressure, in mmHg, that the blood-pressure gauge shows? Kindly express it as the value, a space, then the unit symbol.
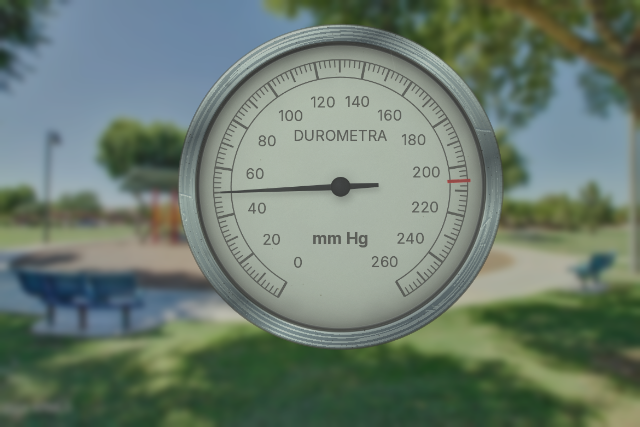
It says 50 mmHg
